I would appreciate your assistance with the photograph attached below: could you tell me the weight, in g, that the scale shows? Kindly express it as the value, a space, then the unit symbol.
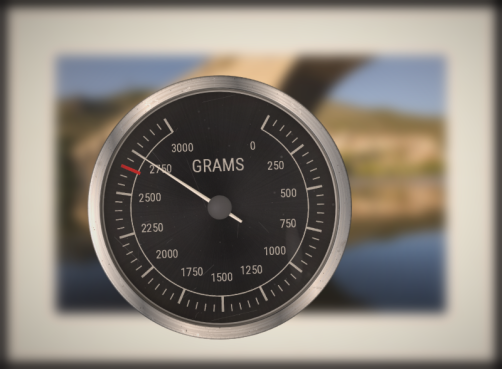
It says 2750 g
